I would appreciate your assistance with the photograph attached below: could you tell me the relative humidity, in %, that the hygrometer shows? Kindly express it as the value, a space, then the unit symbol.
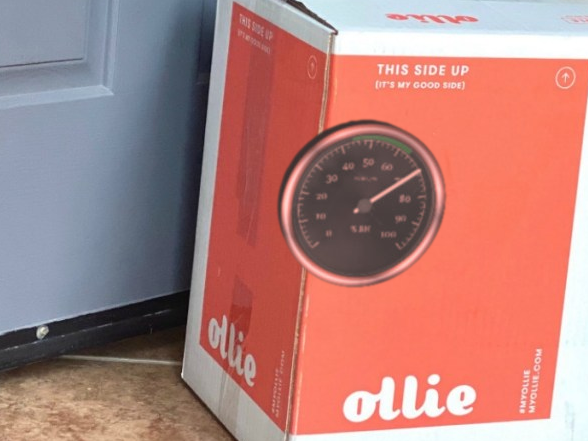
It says 70 %
